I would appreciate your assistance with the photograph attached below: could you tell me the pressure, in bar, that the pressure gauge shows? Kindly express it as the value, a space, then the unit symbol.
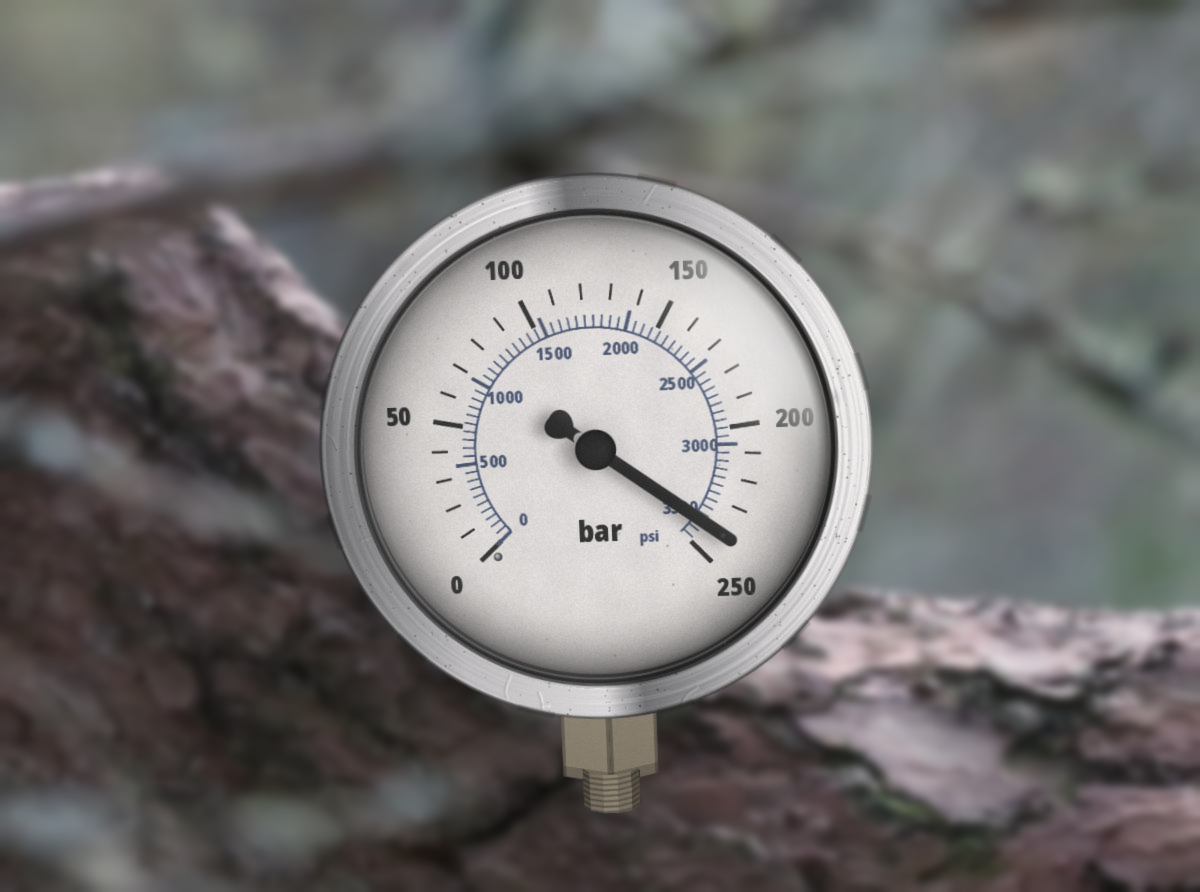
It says 240 bar
